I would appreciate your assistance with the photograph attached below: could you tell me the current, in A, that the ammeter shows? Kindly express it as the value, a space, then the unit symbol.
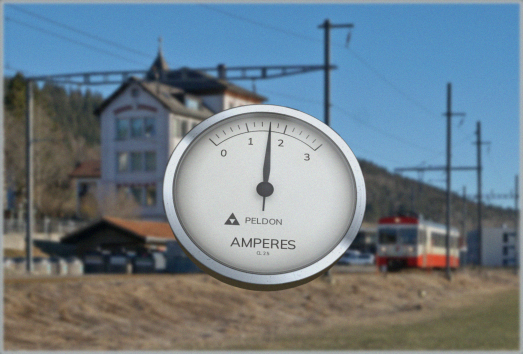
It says 1.6 A
